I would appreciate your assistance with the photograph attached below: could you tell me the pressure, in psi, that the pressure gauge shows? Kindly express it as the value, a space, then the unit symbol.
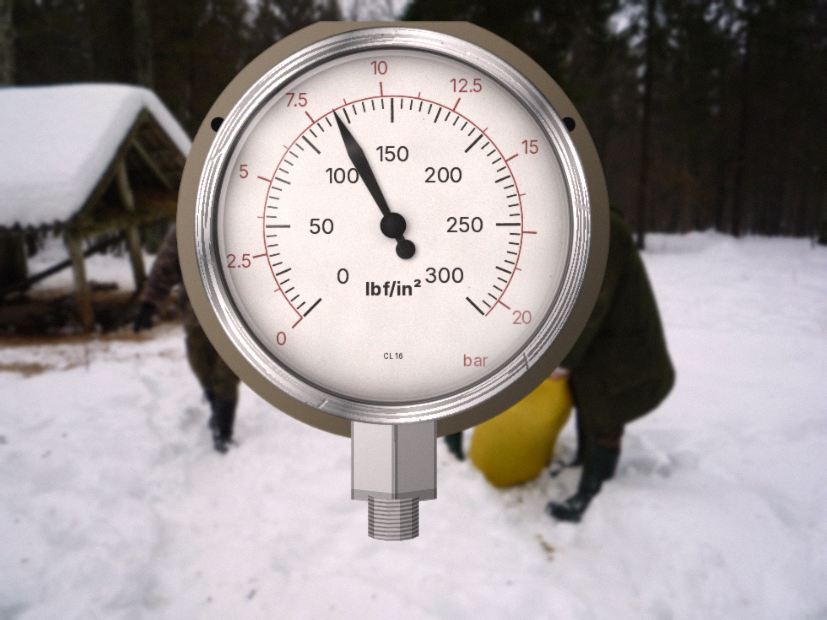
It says 120 psi
